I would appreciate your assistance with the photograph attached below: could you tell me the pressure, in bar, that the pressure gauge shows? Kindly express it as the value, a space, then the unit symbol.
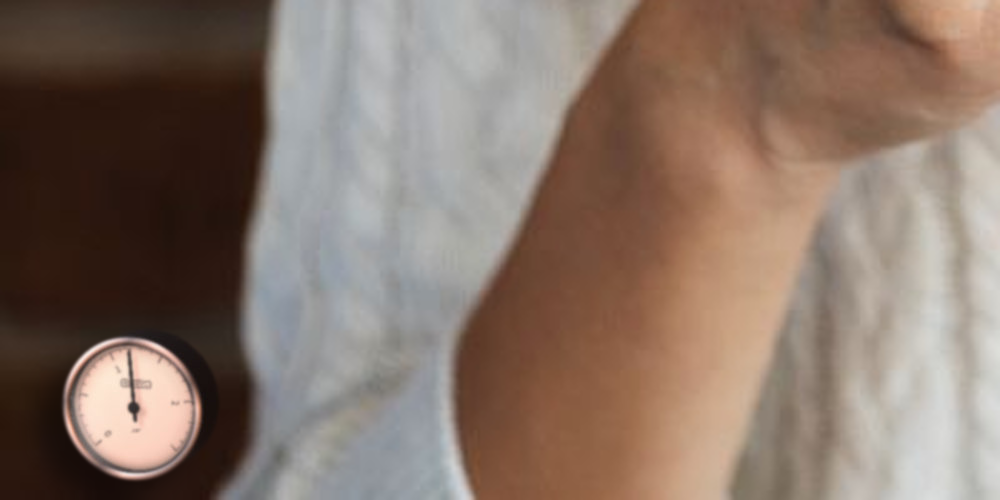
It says 1.2 bar
